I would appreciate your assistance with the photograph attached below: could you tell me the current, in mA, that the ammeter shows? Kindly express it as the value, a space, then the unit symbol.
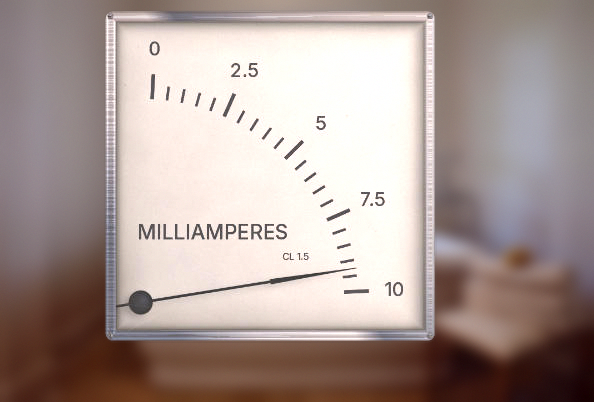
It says 9.25 mA
